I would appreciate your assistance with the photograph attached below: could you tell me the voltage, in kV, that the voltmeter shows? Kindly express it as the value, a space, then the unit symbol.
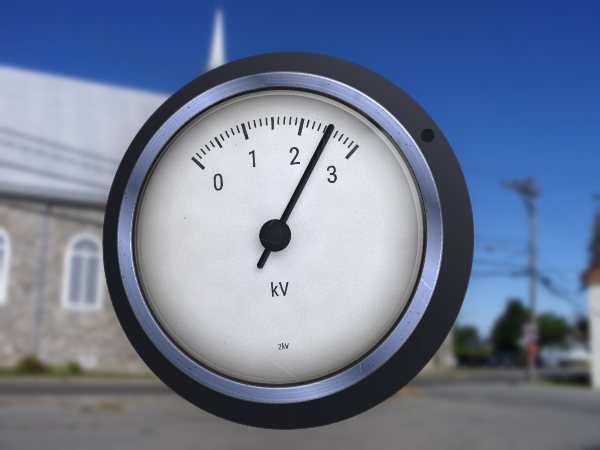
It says 2.5 kV
